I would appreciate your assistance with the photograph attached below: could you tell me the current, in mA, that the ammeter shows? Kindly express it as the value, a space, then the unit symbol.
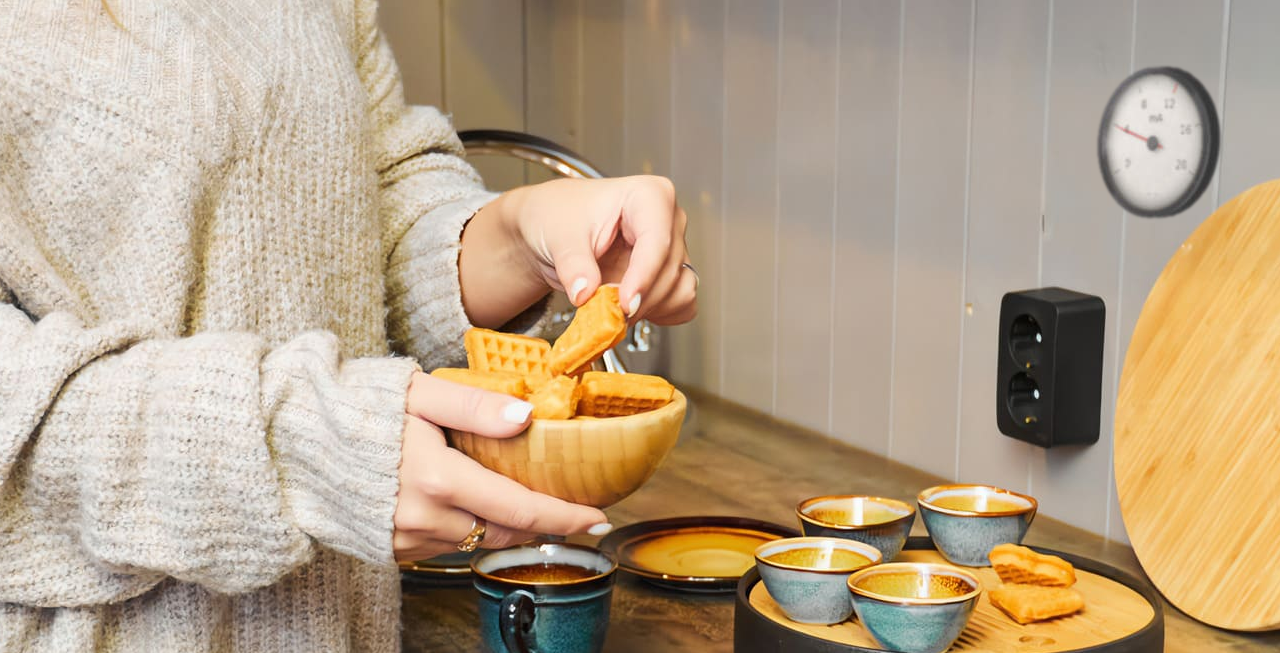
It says 4 mA
